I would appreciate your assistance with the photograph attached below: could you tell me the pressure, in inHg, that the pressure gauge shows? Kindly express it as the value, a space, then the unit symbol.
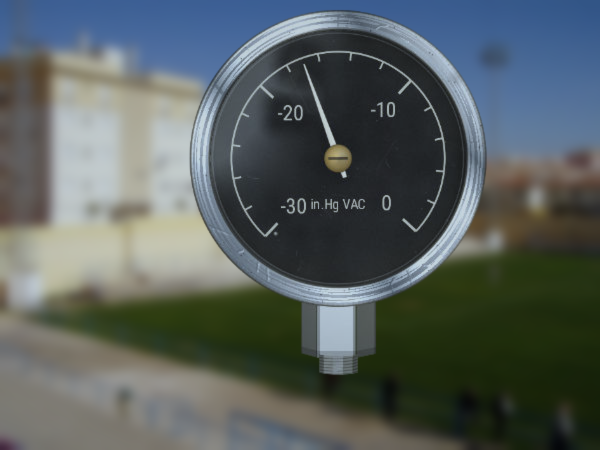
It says -17 inHg
